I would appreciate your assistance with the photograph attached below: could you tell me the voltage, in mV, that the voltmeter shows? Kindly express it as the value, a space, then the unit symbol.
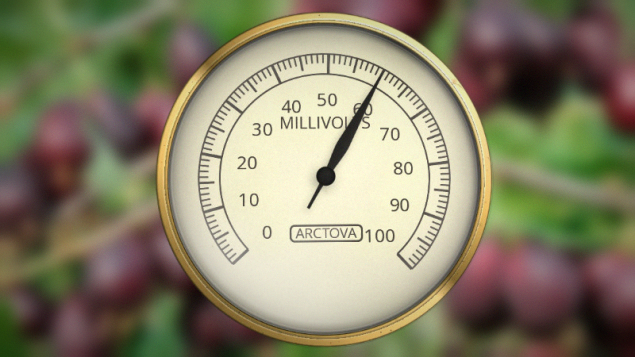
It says 60 mV
